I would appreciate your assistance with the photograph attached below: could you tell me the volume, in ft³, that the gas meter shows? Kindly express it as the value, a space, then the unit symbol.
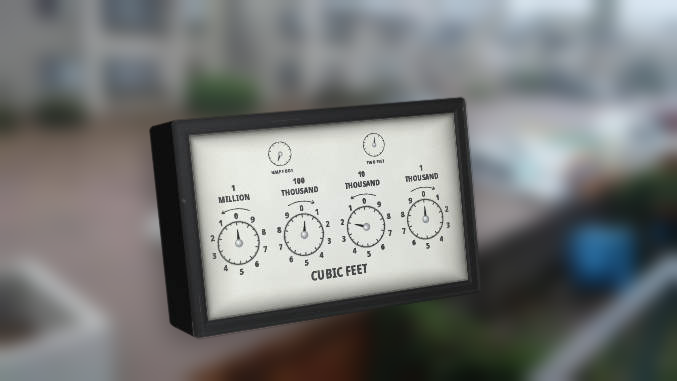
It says 2000 ft³
